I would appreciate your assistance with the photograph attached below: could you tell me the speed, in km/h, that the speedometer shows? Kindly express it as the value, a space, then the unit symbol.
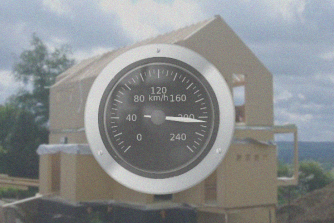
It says 205 km/h
